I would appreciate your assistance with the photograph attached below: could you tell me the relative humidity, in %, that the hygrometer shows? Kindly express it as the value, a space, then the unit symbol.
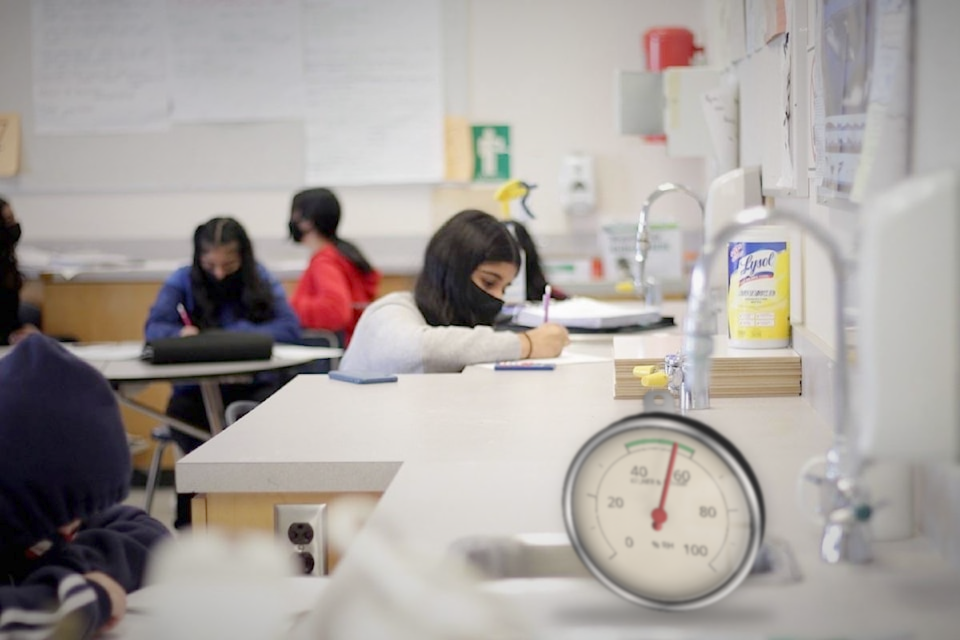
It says 55 %
